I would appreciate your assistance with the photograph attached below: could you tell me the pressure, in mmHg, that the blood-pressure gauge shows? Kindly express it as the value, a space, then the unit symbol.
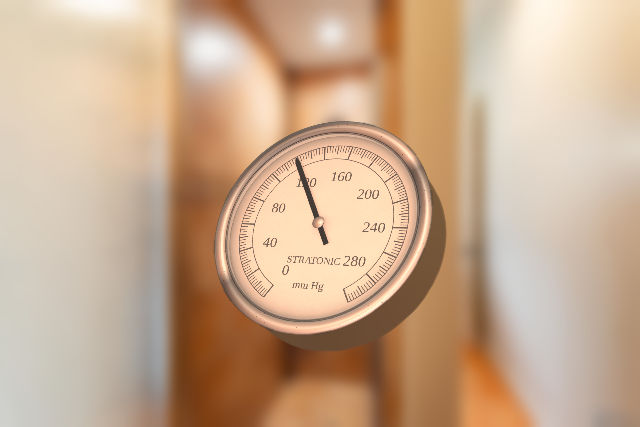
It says 120 mmHg
